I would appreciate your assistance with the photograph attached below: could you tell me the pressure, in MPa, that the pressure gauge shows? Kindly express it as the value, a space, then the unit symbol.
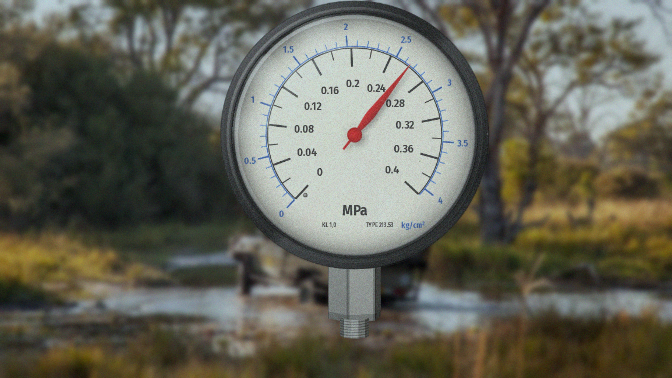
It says 0.26 MPa
